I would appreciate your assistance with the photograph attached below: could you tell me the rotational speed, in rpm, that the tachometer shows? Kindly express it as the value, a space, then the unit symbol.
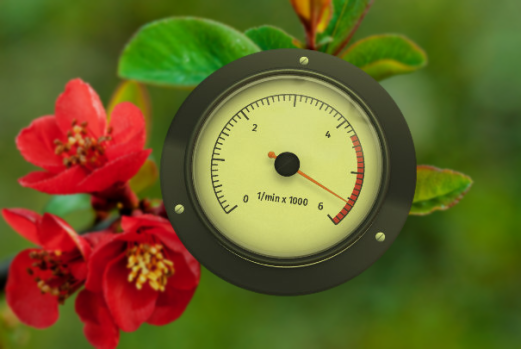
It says 5600 rpm
